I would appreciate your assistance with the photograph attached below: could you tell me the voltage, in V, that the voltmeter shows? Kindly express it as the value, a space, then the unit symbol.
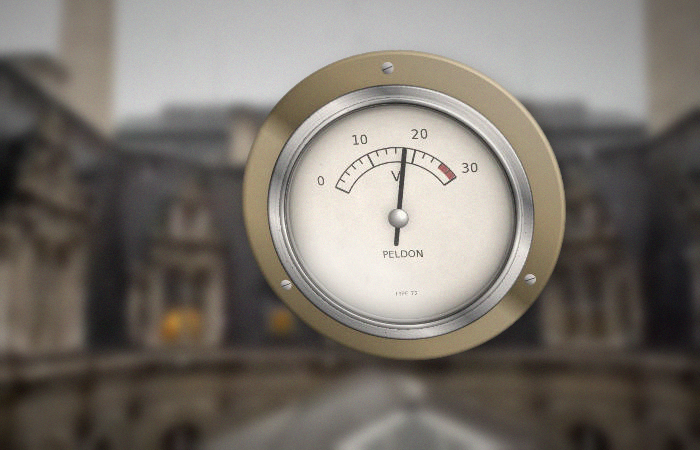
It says 18 V
